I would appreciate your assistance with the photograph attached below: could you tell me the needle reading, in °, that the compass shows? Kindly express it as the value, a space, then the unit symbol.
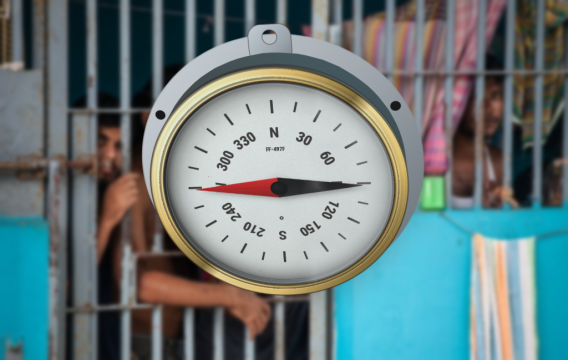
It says 270 °
